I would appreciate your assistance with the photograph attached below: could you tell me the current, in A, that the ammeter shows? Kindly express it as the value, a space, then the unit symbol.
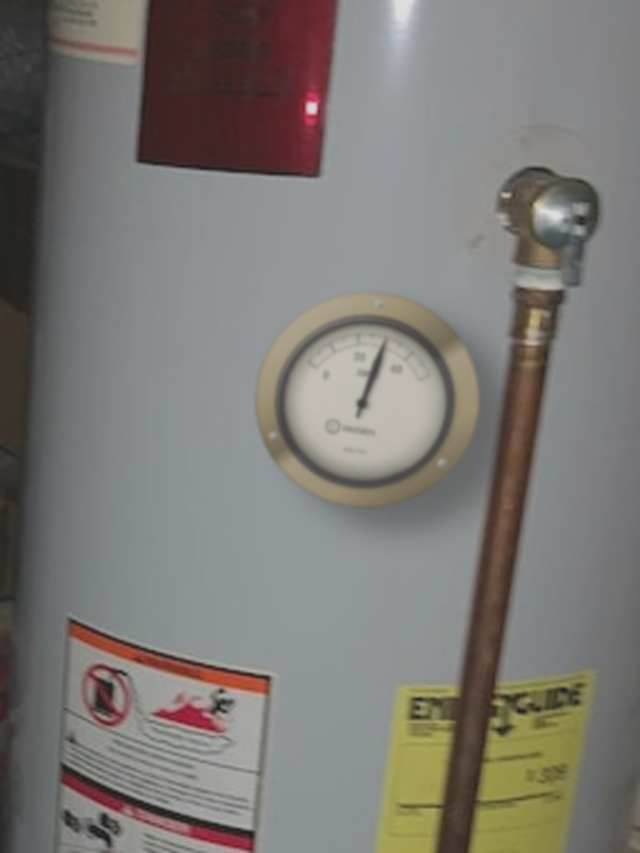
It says 30 A
